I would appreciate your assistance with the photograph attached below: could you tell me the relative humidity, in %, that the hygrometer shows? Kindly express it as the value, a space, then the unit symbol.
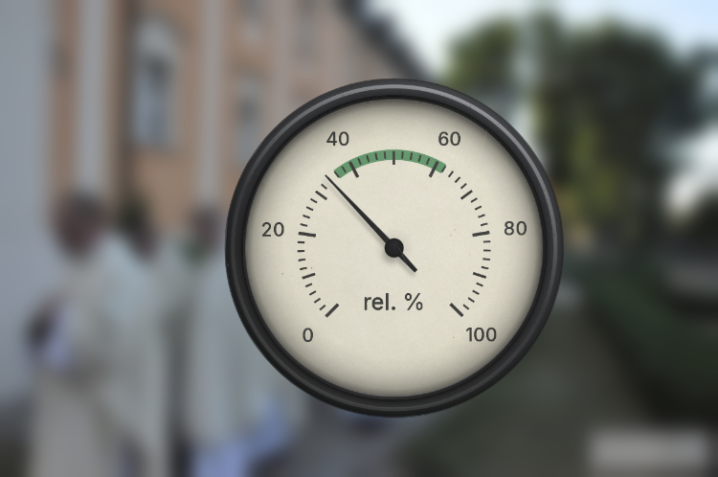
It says 34 %
